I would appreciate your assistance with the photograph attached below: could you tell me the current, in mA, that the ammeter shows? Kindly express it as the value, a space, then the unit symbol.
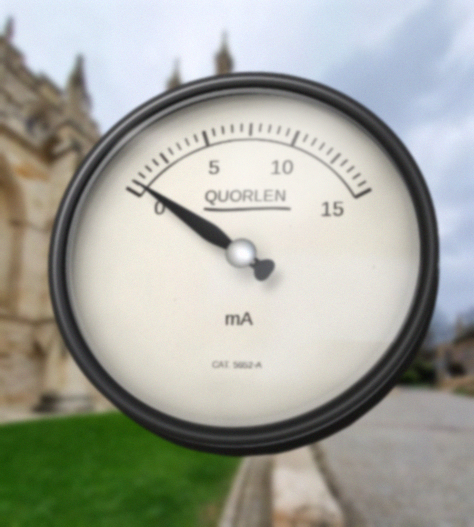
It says 0.5 mA
